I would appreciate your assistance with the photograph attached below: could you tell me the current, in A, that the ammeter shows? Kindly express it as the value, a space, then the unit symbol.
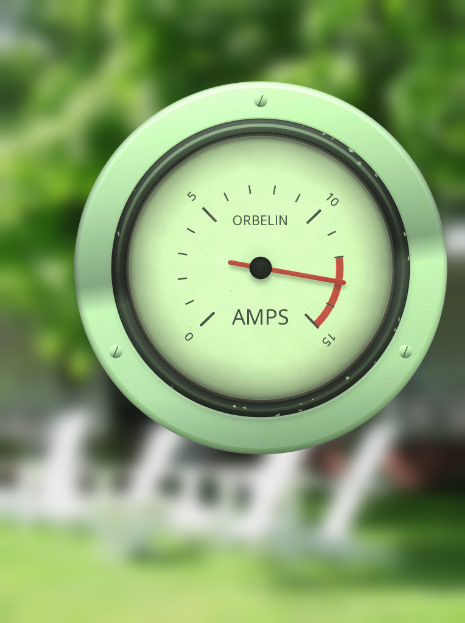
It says 13 A
